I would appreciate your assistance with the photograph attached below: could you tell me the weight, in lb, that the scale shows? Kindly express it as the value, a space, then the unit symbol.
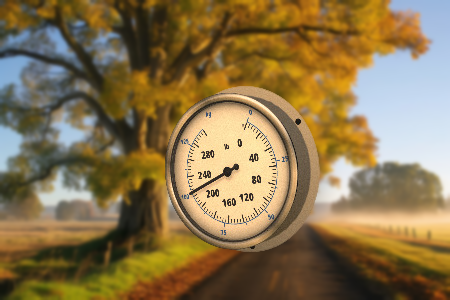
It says 220 lb
